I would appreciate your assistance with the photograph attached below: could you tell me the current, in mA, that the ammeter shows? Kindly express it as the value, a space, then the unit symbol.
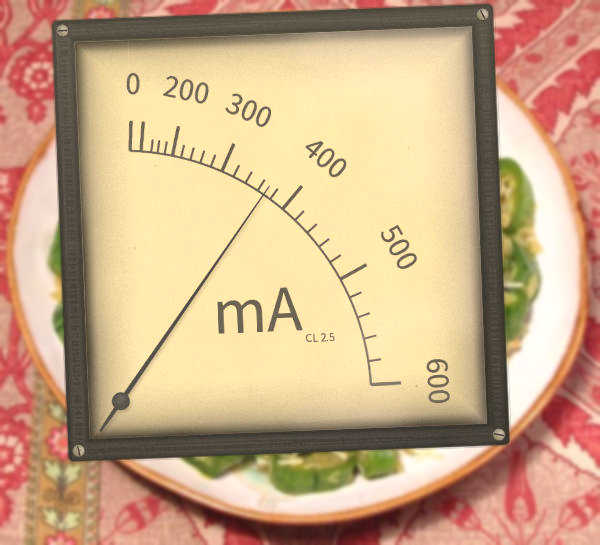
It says 370 mA
